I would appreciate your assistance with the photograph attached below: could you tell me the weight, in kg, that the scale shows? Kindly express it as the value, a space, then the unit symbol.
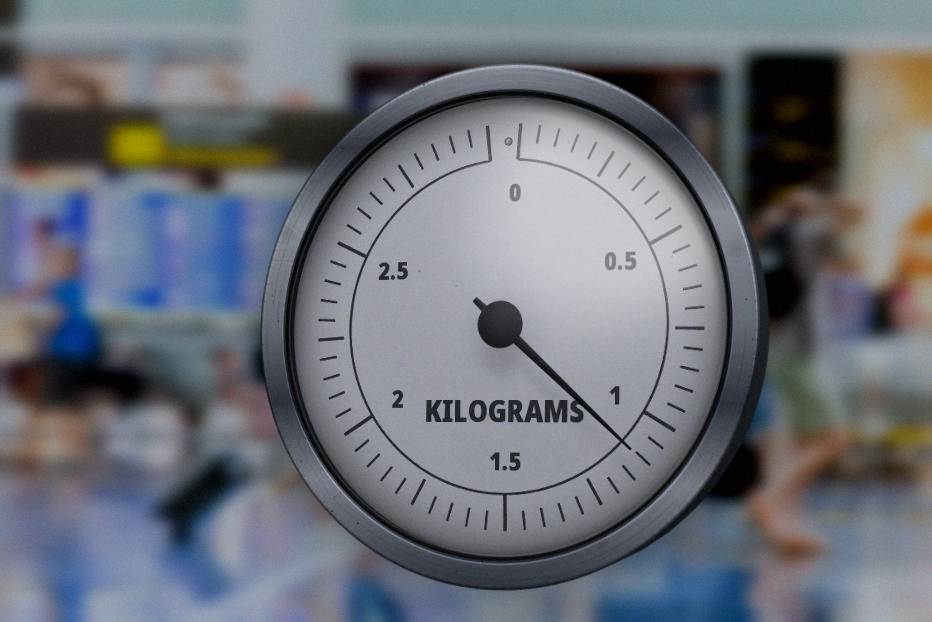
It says 1.1 kg
